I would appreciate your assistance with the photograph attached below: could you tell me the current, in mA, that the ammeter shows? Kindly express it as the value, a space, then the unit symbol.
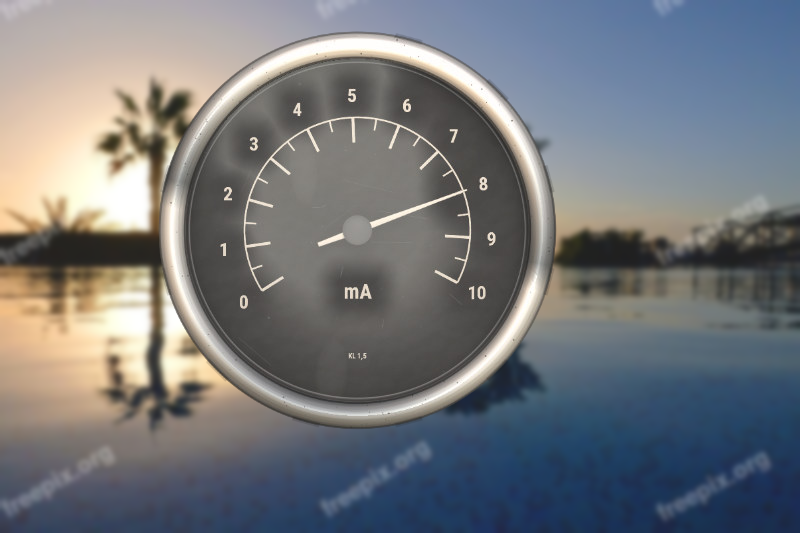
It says 8 mA
